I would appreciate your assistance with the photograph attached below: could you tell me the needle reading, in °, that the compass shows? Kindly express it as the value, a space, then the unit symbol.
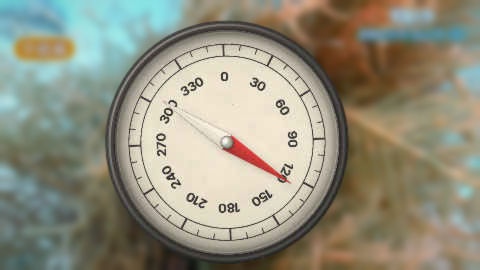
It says 125 °
